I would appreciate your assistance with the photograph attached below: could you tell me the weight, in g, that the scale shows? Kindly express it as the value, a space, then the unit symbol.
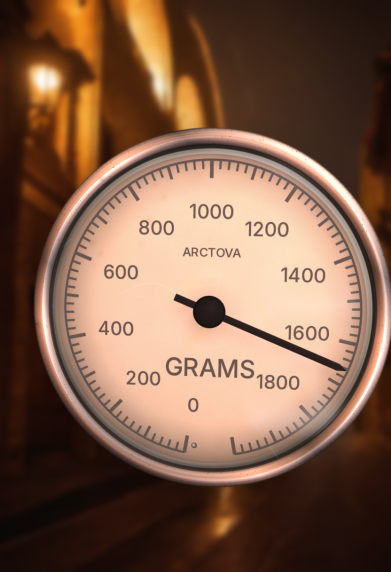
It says 1660 g
